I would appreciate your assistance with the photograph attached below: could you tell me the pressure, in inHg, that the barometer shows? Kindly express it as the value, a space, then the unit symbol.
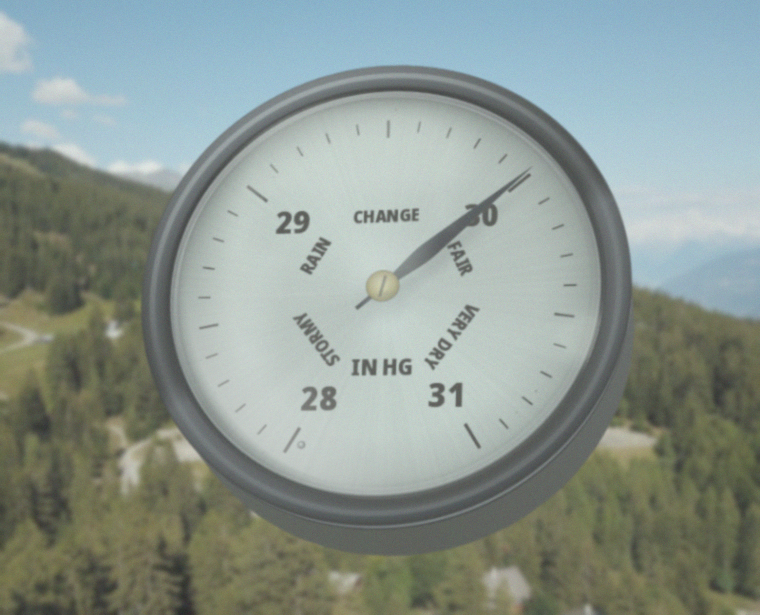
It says 30 inHg
